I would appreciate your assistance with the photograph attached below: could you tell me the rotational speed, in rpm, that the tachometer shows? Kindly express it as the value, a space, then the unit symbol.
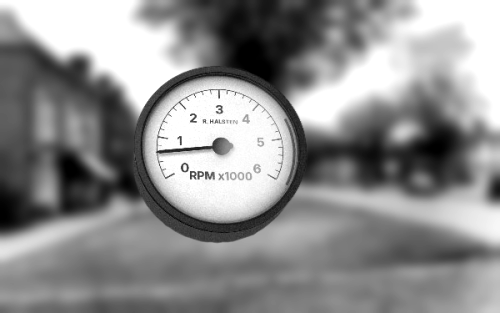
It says 600 rpm
